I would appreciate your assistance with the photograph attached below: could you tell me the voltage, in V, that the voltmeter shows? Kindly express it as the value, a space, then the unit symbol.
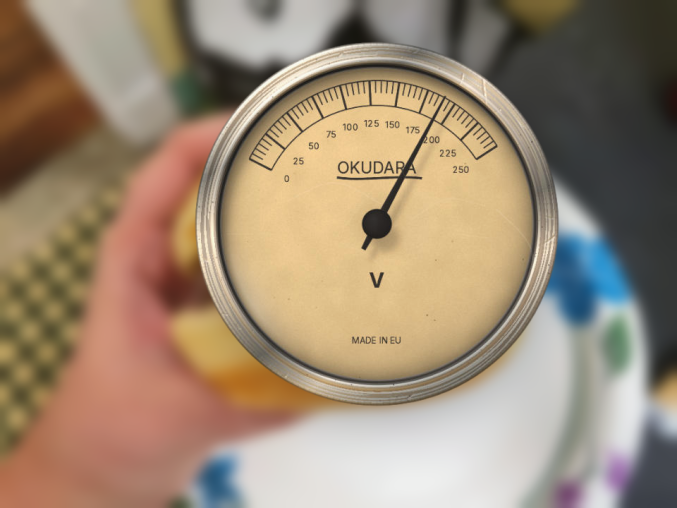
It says 190 V
